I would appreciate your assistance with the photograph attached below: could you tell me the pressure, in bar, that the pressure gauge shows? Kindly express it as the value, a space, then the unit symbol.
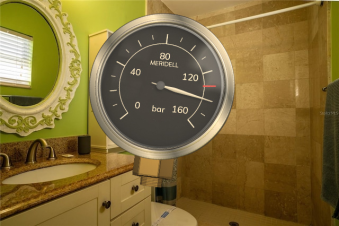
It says 140 bar
